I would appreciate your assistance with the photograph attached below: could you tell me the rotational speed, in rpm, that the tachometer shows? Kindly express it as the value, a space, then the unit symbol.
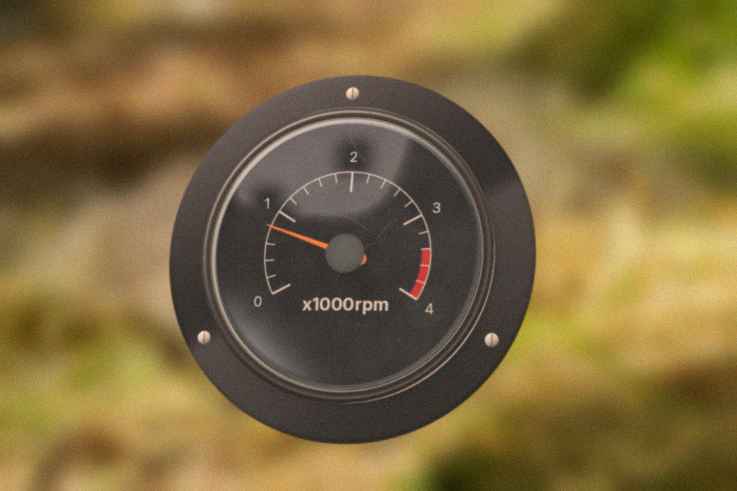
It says 800 rpm
